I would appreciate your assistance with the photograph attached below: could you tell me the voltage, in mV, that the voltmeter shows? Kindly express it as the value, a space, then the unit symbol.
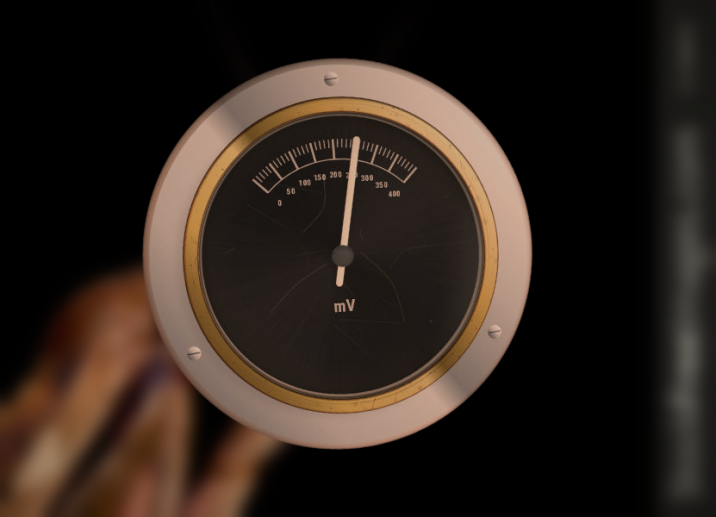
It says 250 mV
